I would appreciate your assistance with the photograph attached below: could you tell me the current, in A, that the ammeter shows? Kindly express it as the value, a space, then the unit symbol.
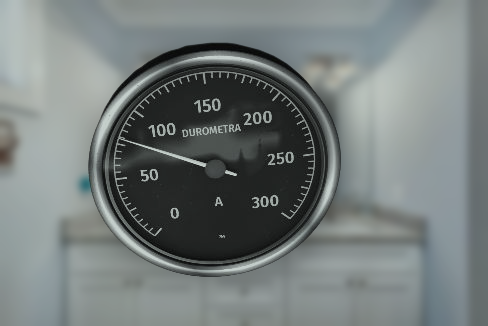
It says 80 A
